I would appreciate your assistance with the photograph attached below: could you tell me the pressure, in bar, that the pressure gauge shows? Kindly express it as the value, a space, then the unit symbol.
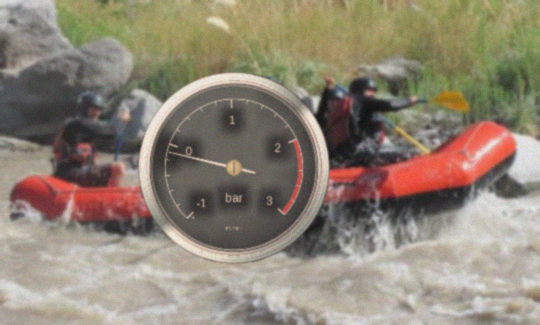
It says -0.1 bar
